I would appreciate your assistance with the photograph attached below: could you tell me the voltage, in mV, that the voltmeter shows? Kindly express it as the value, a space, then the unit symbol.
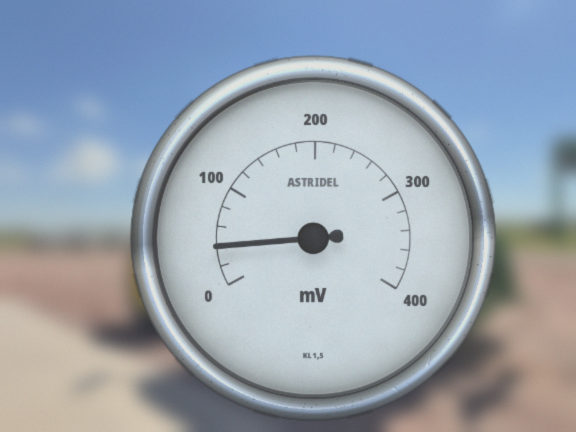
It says 40 mV
